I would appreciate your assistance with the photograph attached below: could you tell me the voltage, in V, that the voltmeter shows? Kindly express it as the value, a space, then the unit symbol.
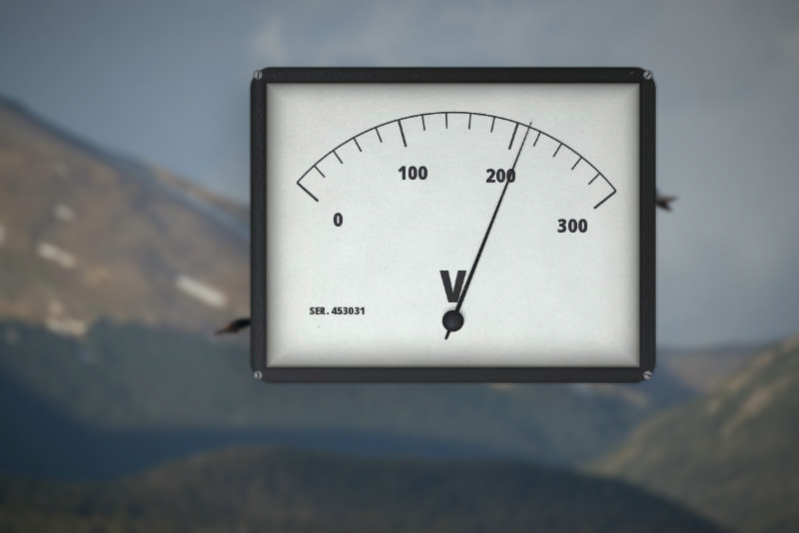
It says 210 V
